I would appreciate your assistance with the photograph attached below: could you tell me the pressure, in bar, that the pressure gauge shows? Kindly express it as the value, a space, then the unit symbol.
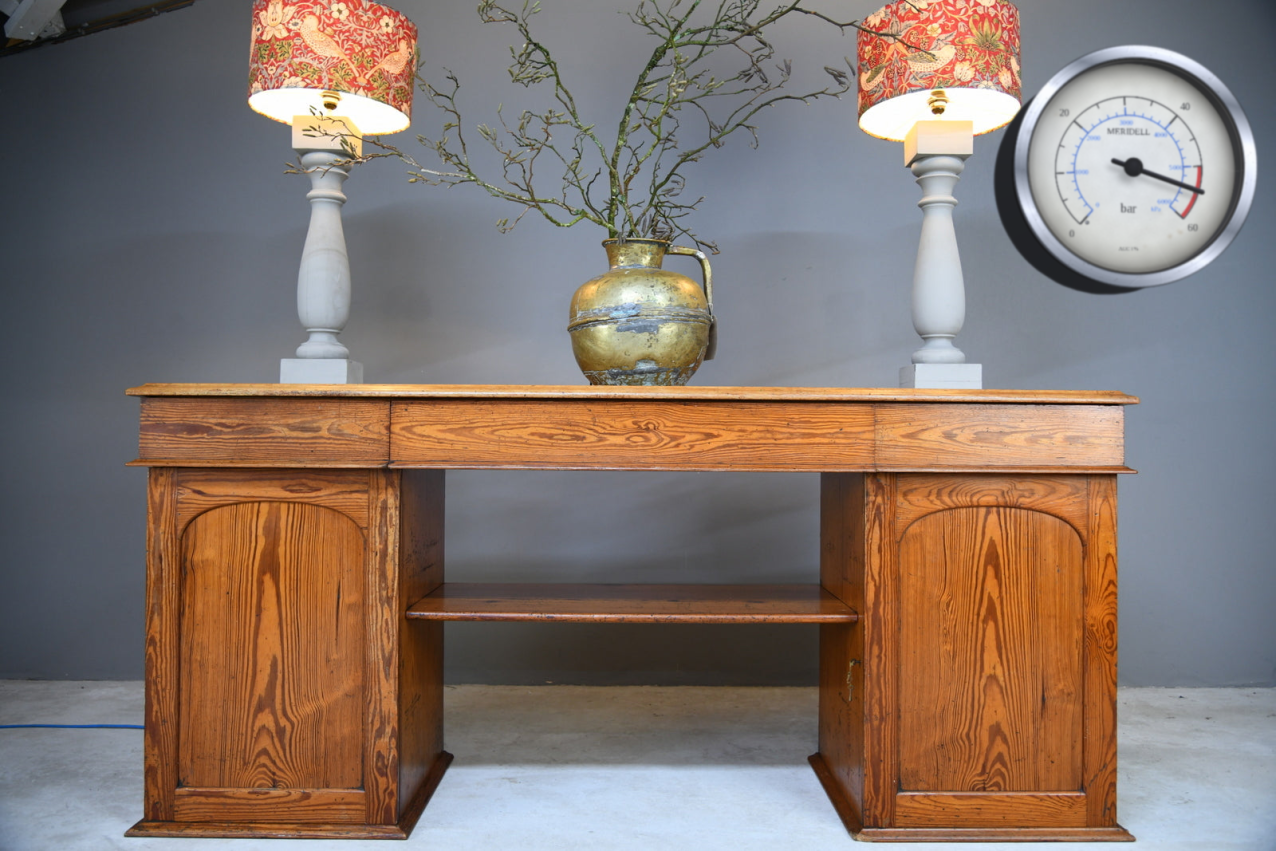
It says 55 bar
